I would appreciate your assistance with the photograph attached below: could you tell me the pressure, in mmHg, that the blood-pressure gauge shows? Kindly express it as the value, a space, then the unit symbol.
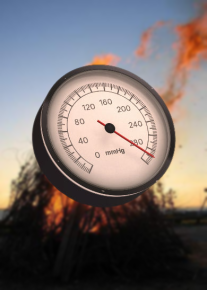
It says 290 mmHg
